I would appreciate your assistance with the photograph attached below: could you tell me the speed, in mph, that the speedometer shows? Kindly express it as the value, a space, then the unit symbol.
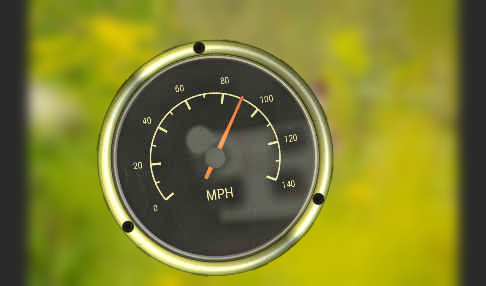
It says 90 mph
